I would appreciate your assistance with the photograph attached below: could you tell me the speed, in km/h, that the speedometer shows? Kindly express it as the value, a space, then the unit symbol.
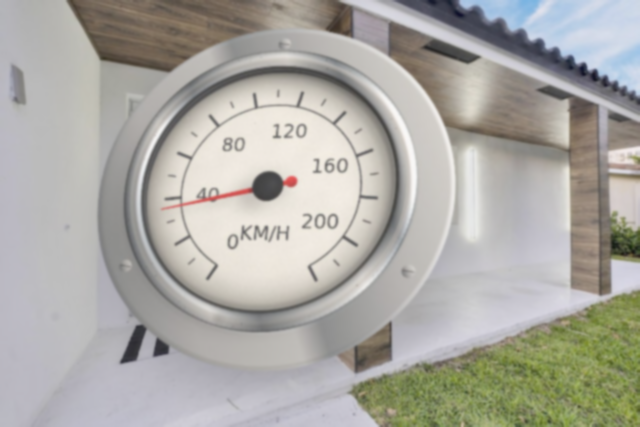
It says 35 km/h
